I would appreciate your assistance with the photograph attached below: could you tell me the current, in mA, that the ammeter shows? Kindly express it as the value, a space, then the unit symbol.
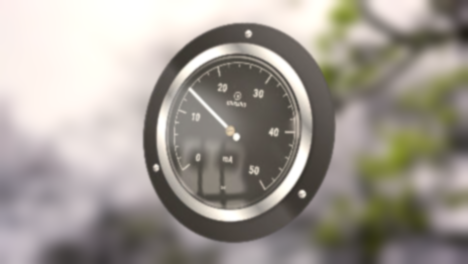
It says 14 mA
